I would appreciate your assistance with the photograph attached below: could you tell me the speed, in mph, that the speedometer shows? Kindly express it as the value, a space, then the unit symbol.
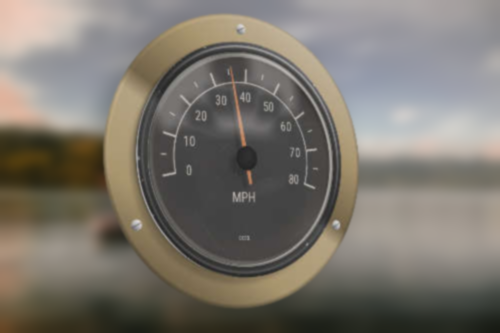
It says 35 mph
